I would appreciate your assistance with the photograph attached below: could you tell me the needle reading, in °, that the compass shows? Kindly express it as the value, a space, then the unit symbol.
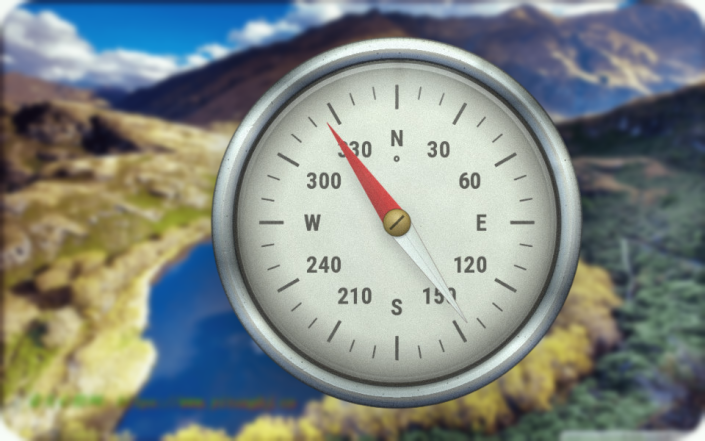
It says 325 °
